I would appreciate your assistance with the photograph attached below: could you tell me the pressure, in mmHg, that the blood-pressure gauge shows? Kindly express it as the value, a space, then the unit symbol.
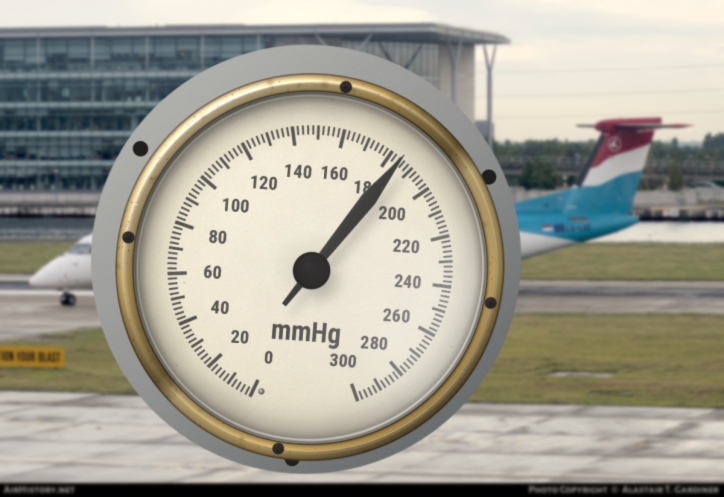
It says 184 mmHg
